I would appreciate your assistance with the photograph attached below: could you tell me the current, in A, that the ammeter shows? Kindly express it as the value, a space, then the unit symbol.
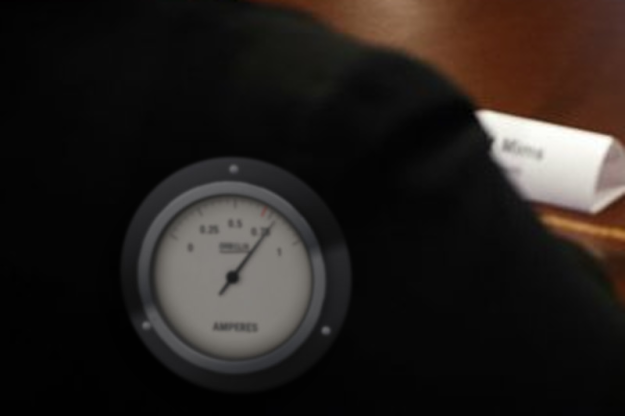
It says 0.8 A
